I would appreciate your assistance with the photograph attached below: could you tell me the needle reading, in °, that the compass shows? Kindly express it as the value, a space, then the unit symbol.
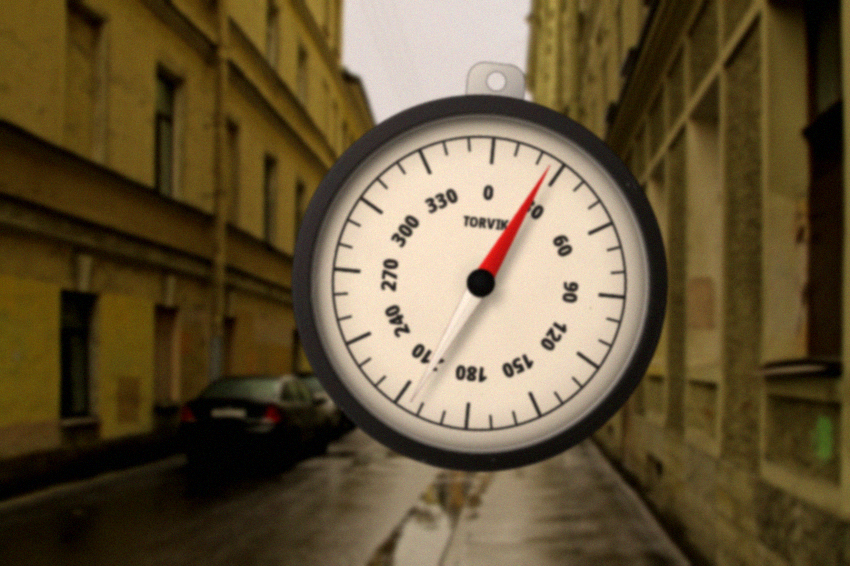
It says 25 °
